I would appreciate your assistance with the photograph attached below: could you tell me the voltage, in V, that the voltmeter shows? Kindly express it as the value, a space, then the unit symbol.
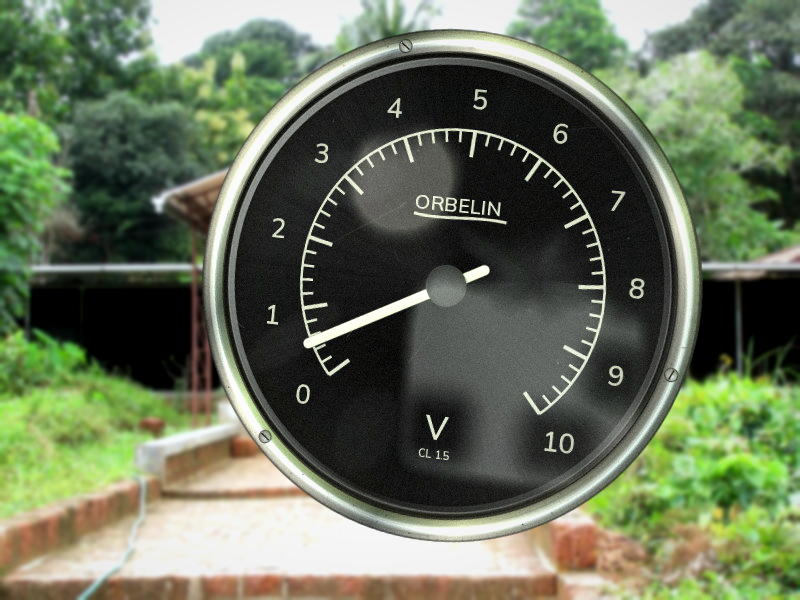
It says 0.5 V
